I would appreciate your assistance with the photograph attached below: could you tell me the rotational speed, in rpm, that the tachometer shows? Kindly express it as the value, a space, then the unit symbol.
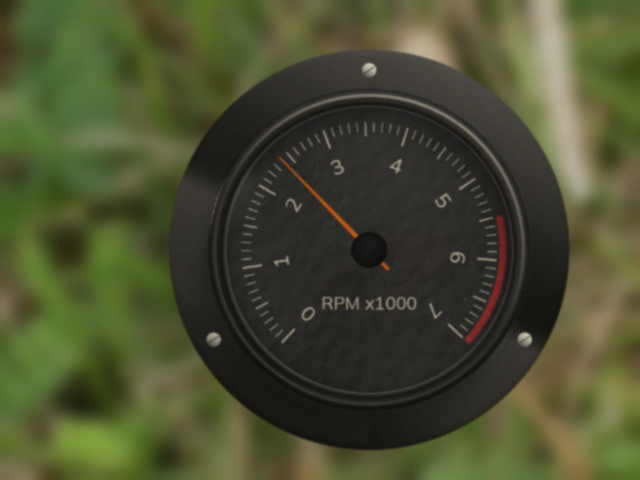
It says 2400 rpm
